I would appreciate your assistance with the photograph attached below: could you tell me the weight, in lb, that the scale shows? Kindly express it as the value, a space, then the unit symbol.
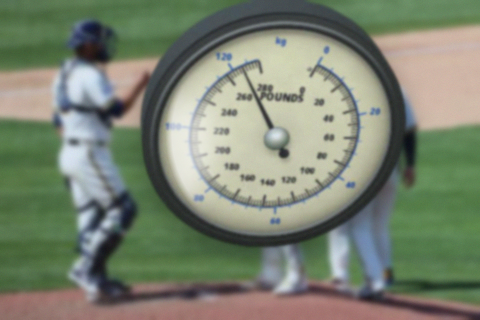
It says 270 lb
